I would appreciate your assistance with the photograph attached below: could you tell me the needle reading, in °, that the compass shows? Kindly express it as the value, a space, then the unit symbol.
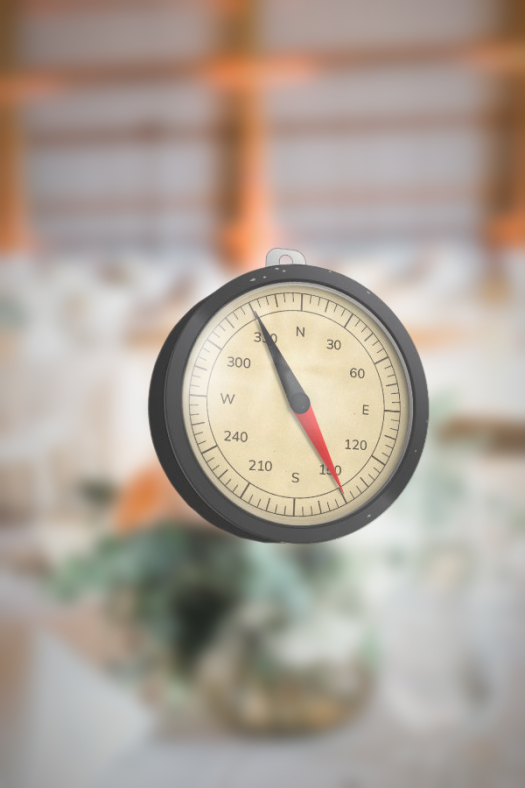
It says 150 °
